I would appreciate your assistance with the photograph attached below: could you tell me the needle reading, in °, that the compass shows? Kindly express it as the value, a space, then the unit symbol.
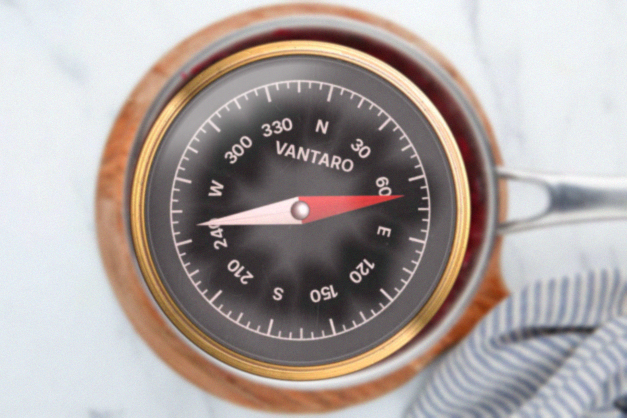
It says 67.5 °
